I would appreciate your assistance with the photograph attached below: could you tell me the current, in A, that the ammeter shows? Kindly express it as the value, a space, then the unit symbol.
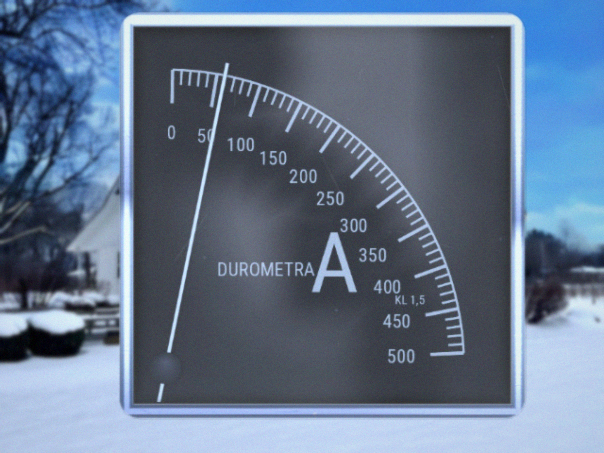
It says 60 A
